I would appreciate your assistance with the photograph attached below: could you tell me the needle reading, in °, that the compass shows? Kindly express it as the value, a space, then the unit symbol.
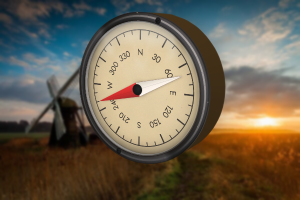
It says 250 °
